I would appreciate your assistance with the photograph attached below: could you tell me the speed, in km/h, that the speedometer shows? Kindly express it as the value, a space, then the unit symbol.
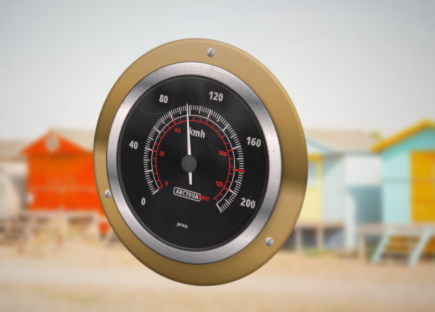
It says 100 km/h
